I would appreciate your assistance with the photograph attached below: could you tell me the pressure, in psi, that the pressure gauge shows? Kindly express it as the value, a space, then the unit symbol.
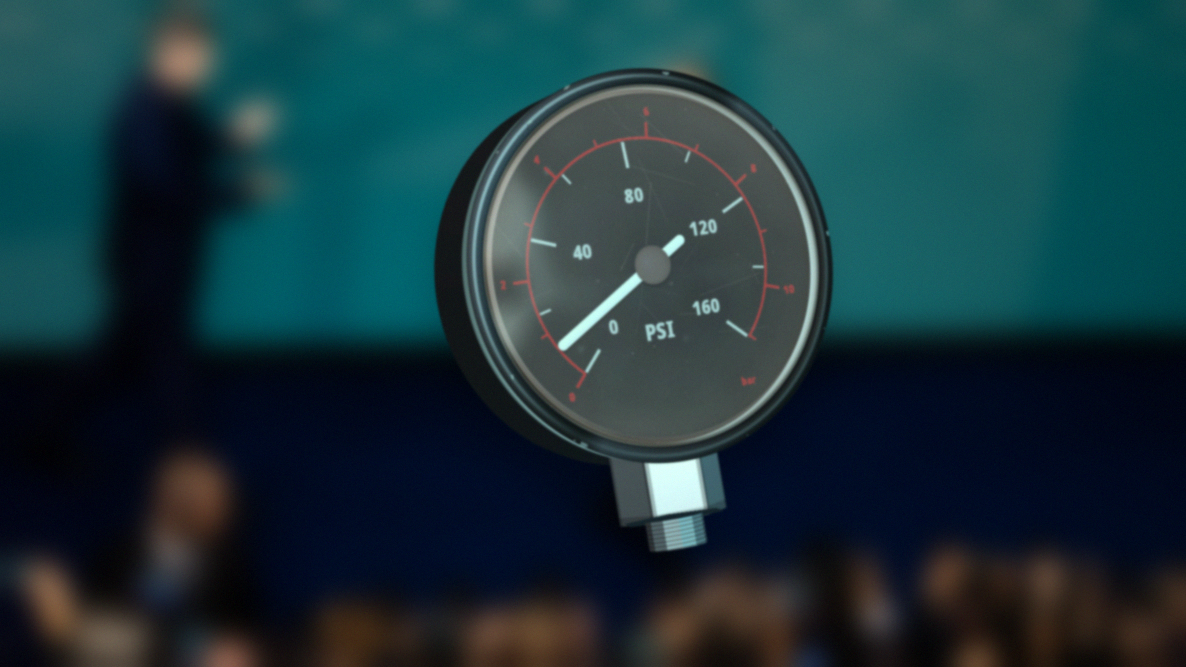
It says 10 psi
